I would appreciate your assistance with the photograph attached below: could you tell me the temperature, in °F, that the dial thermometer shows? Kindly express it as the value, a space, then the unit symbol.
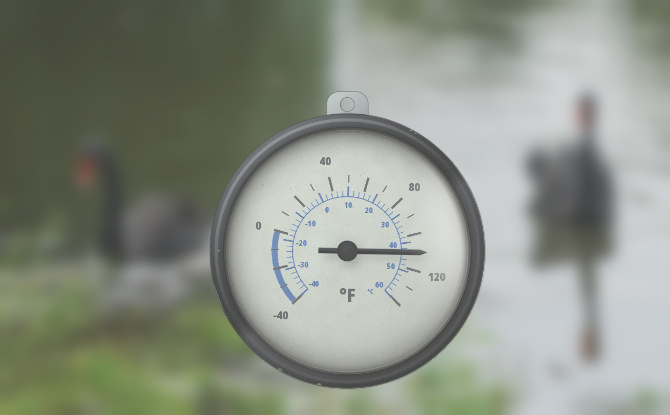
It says 110 °F
